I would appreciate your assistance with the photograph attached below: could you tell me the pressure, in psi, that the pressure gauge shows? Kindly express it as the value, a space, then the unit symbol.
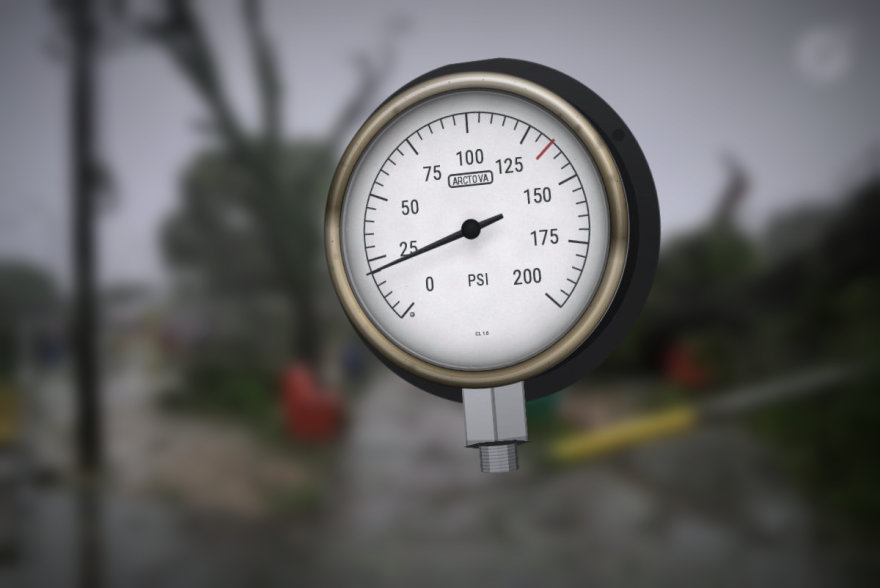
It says 20 psi
